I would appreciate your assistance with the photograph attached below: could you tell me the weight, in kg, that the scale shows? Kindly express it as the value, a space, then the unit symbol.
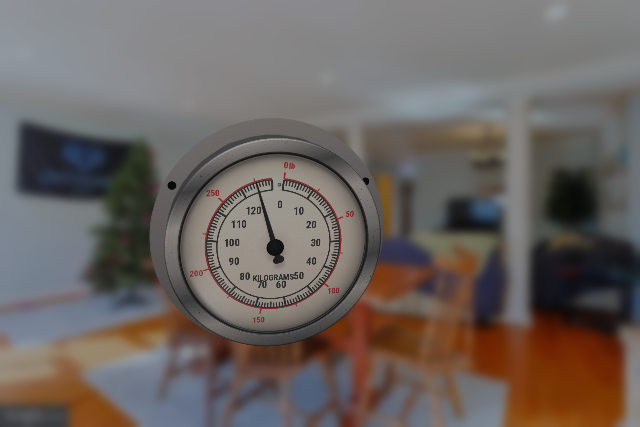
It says 125 kg
